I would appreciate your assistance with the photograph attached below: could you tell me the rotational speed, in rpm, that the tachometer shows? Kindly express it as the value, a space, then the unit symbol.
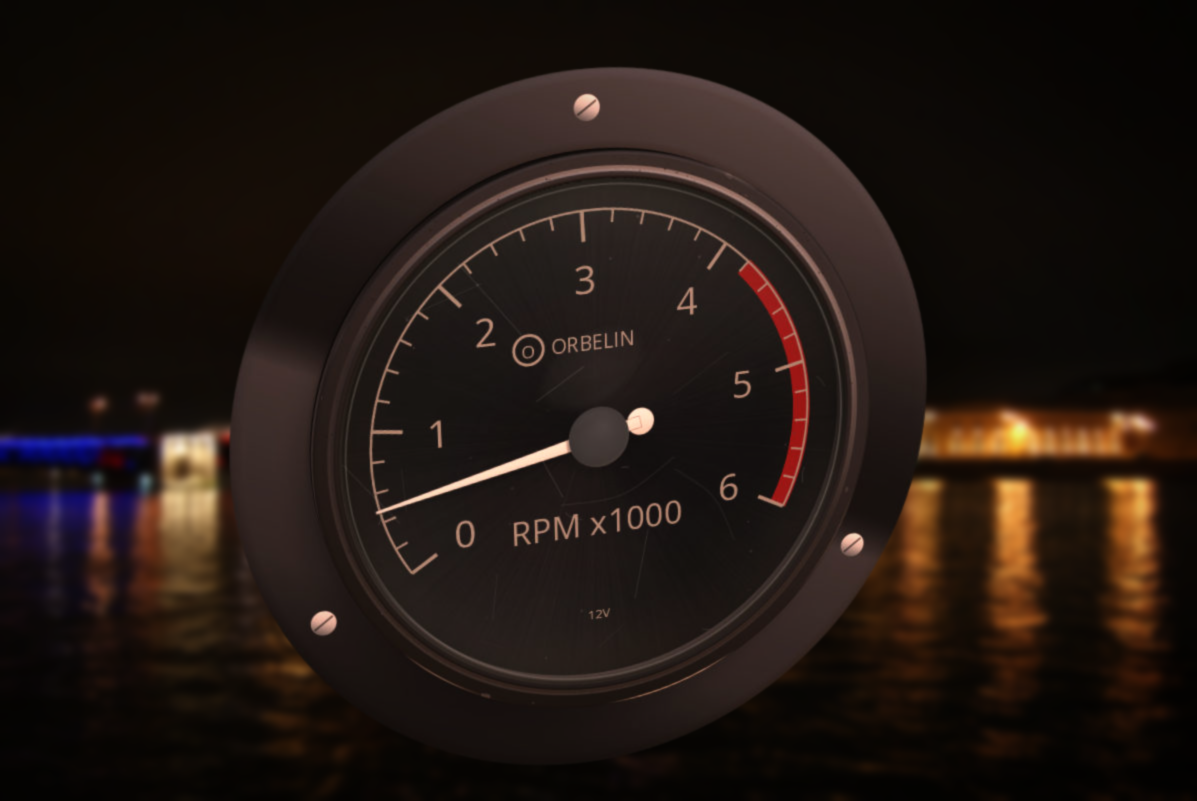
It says 500 rpm
